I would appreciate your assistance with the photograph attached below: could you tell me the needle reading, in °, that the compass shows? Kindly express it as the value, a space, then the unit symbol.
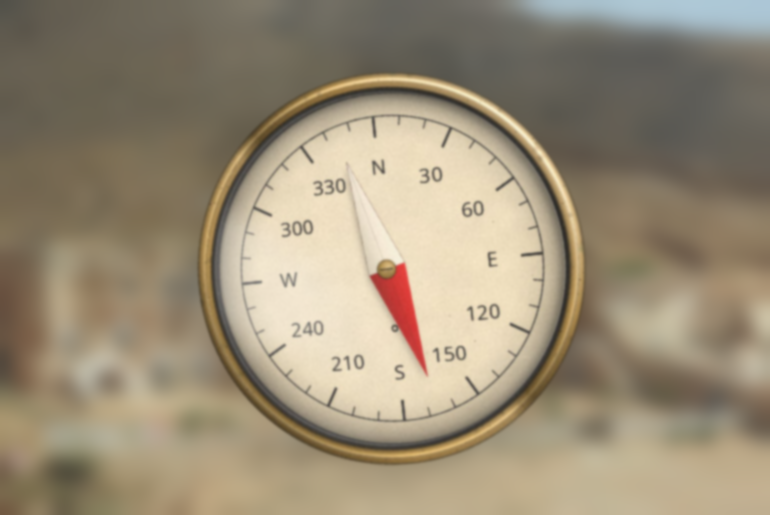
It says 165 °
